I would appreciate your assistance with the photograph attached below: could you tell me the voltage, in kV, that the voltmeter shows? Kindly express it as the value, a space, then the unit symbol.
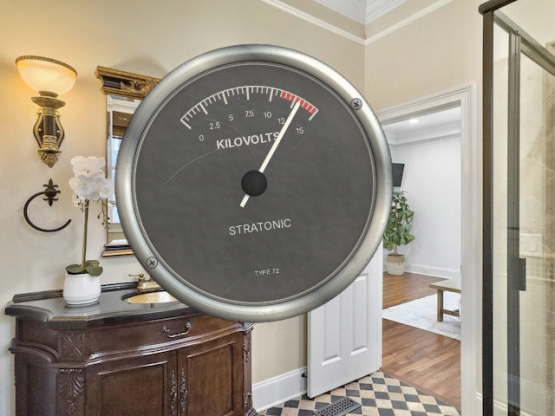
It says 13 kV
